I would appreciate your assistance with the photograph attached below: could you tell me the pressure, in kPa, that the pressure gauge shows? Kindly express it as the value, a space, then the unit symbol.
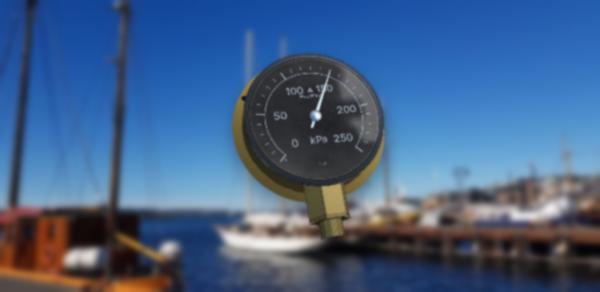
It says 150 kPa
